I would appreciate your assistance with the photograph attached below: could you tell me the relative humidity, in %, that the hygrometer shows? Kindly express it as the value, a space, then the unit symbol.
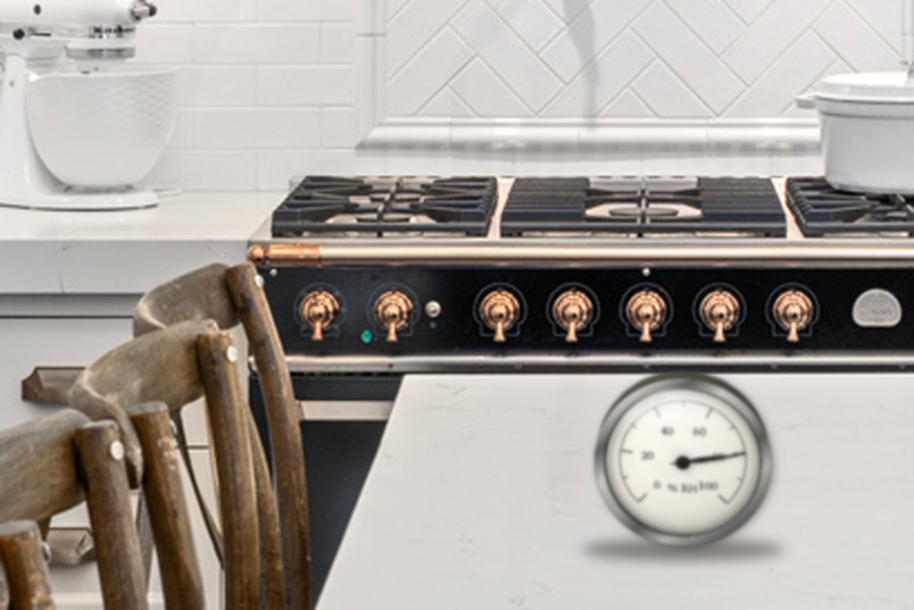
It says 80 %
